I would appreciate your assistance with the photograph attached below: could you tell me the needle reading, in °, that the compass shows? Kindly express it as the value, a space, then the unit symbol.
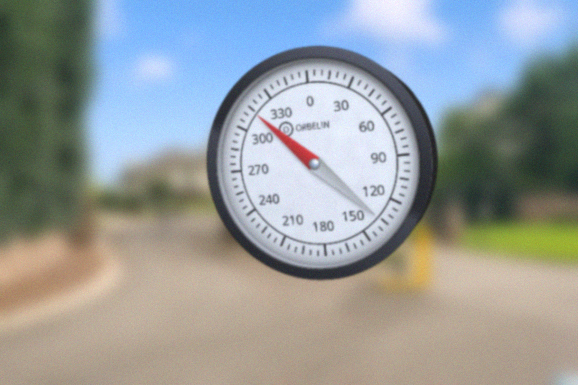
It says 315 °
